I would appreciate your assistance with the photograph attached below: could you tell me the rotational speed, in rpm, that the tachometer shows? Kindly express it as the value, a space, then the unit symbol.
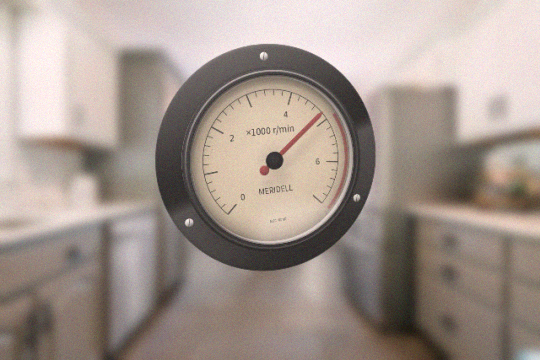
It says 4800 rpm
